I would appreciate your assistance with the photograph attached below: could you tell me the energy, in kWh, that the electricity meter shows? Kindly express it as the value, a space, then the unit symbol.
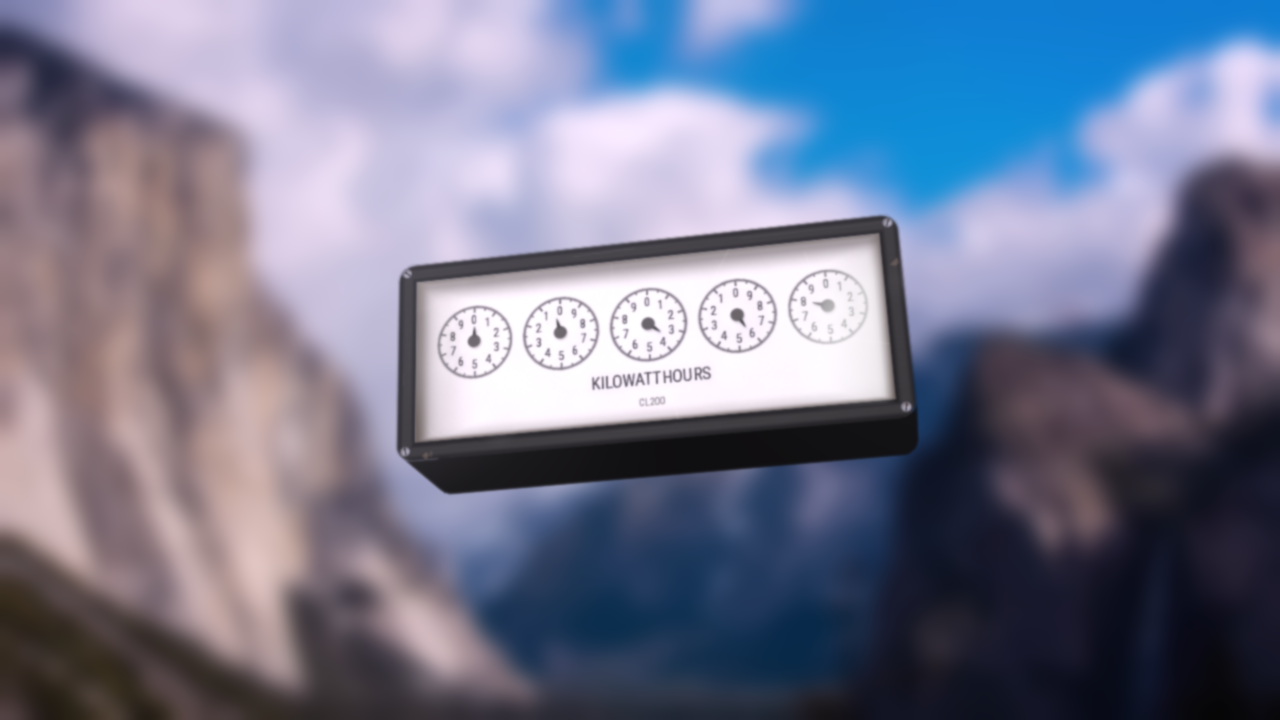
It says 358 kWh
